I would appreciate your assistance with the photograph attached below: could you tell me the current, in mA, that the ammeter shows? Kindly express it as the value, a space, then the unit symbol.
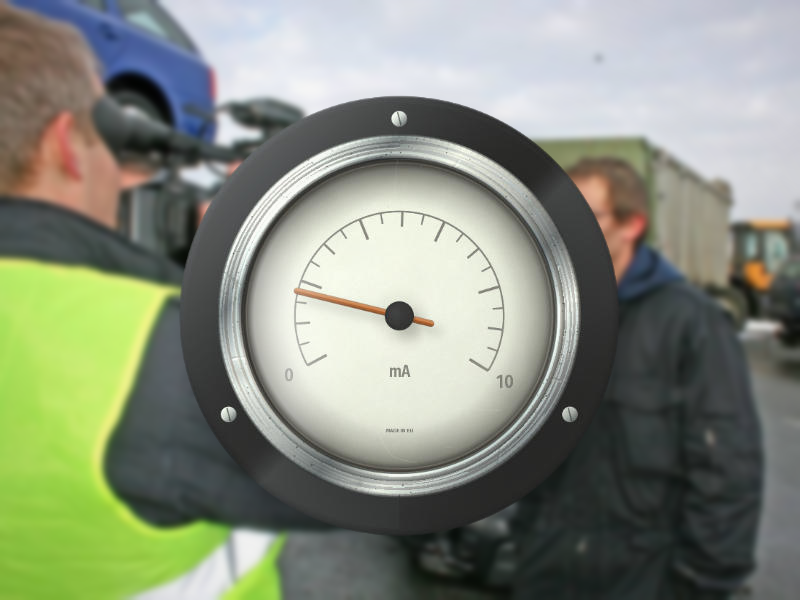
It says 1.75 mA
